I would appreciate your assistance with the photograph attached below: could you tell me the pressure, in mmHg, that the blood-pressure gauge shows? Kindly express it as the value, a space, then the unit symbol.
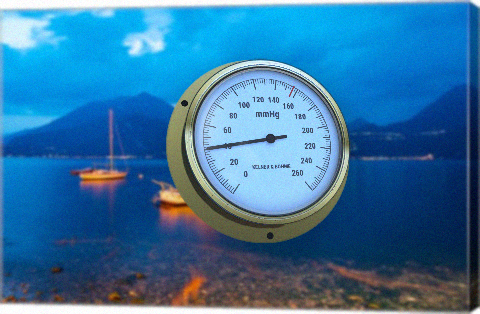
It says 40 mmHg
